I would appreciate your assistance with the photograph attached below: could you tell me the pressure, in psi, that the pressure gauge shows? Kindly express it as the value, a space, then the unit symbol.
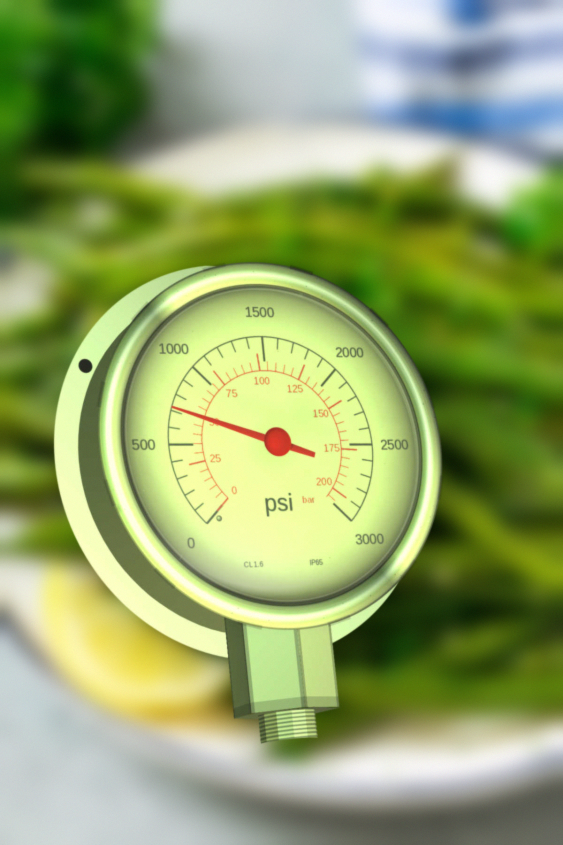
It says 700 psi
